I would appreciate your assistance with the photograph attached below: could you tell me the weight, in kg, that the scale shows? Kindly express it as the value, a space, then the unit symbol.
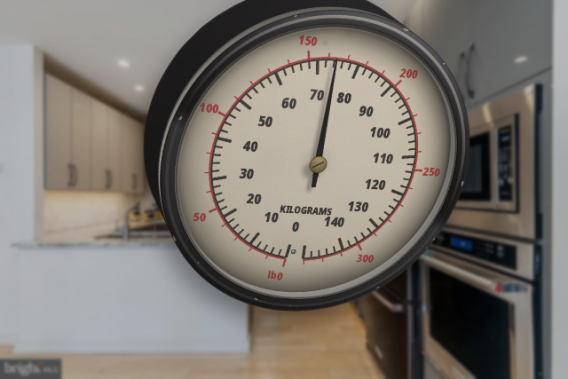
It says 74 kg
